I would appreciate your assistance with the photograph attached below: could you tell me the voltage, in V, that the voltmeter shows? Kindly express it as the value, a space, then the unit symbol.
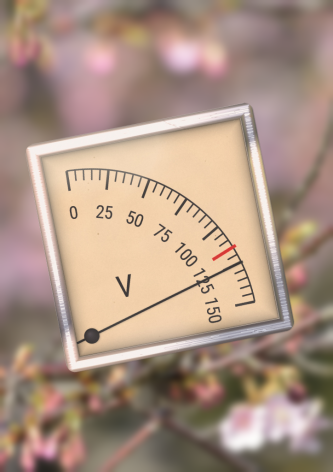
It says 125 V
